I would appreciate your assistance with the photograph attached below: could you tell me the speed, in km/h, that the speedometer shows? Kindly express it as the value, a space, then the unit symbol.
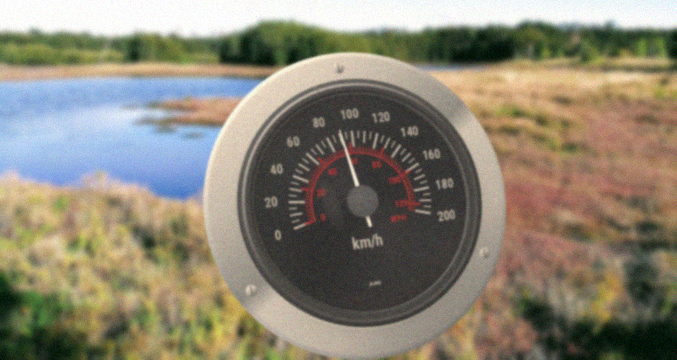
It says 90 km/h
